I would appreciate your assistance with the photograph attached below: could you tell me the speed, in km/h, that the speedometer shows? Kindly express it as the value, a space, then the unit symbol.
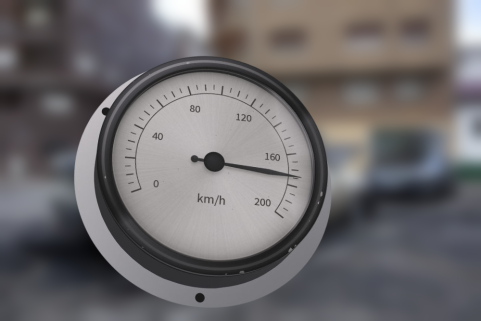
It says 175 km/h
